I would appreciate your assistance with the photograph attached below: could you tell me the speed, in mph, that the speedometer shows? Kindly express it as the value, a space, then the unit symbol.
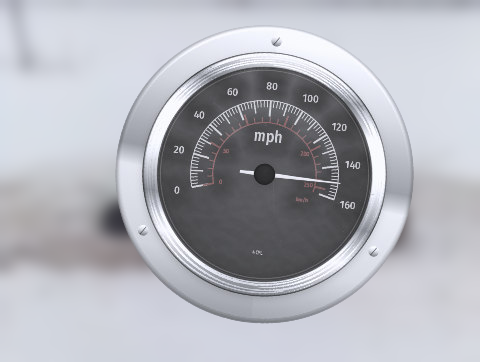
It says 150 mph
